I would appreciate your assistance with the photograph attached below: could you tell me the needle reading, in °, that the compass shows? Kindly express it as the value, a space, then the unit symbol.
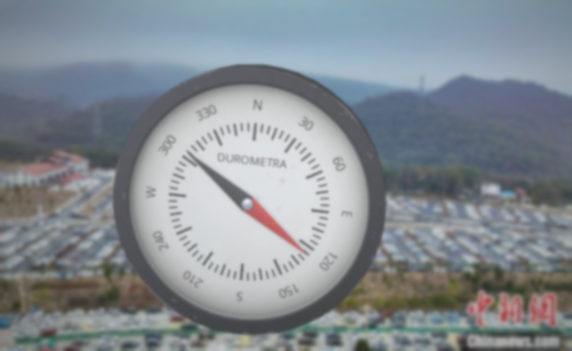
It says 125 °
